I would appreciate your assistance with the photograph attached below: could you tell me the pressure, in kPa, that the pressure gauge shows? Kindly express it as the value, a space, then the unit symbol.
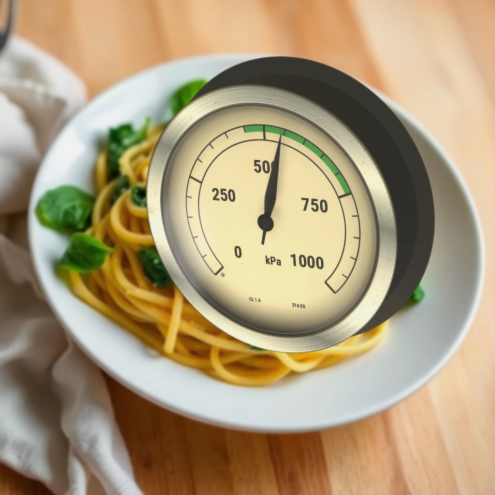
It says 550 kPa
